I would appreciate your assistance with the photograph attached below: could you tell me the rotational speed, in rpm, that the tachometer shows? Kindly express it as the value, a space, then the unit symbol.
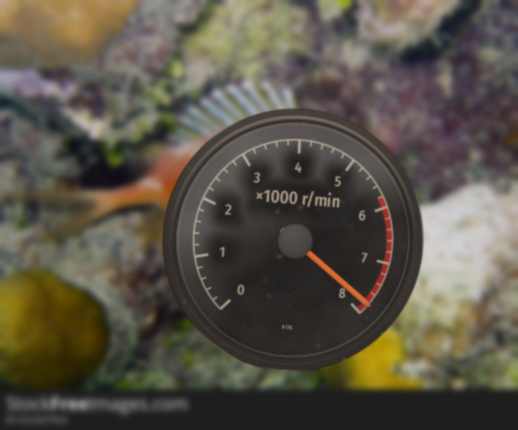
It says 7800 rpm
